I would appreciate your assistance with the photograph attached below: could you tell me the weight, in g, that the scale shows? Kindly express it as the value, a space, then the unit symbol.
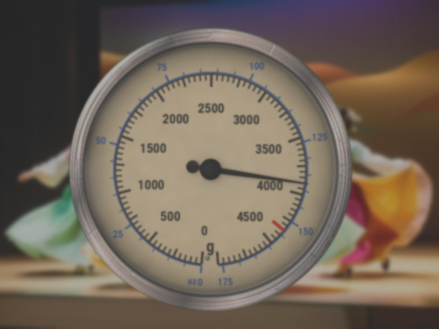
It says 3900 g
